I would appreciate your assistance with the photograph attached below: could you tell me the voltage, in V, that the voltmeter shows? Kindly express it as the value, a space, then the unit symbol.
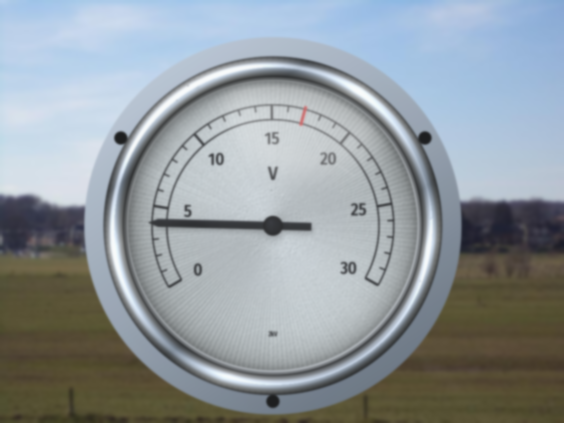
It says 4 V
